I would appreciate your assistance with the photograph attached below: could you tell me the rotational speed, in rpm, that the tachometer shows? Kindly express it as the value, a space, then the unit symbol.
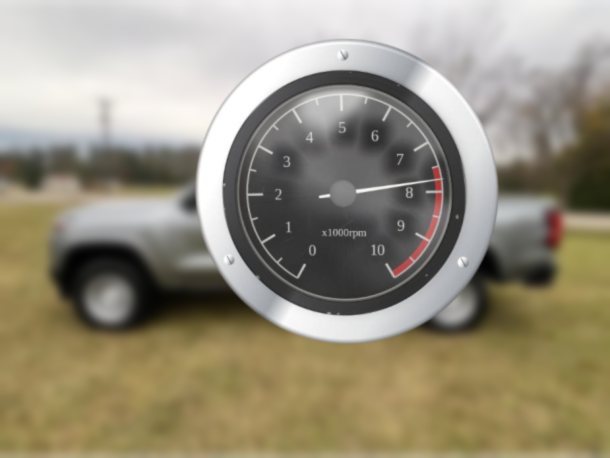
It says 7750 rpm
